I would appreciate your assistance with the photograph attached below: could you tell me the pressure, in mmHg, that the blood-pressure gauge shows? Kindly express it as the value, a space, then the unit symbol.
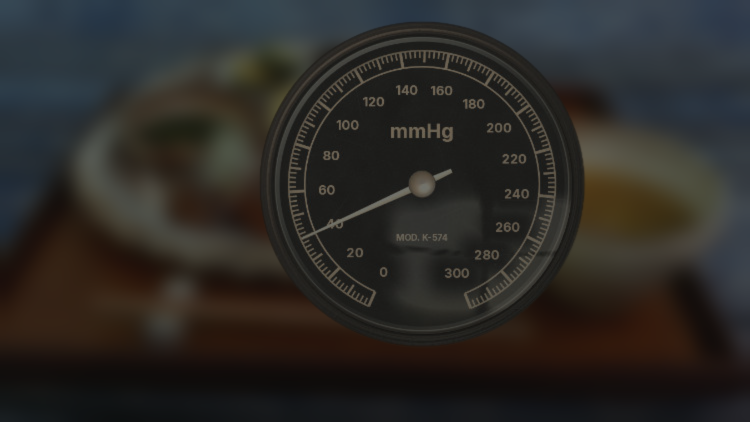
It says 40 mmHg
